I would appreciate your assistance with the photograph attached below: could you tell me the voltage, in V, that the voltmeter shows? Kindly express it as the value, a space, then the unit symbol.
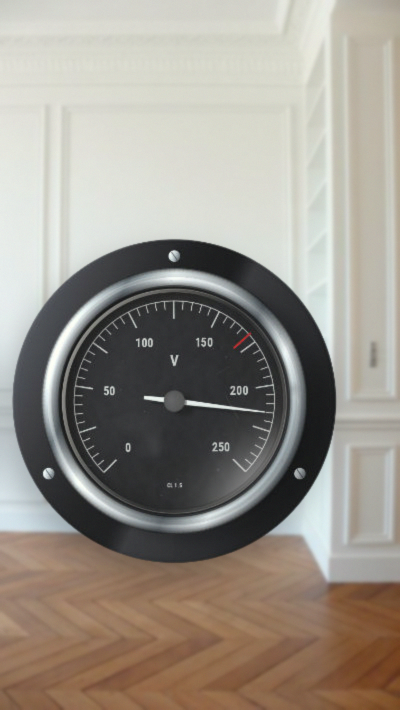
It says 215 V
